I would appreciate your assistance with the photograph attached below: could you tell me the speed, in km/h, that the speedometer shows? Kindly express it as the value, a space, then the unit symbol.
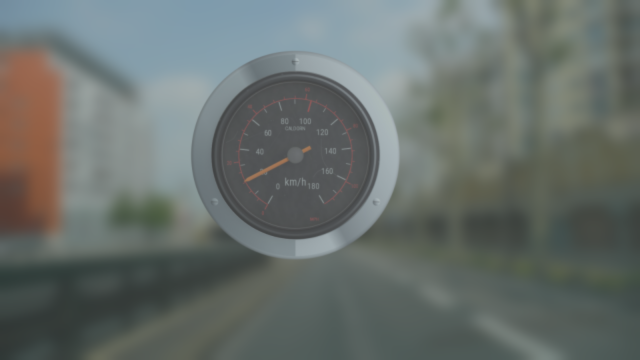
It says 20 km/h
